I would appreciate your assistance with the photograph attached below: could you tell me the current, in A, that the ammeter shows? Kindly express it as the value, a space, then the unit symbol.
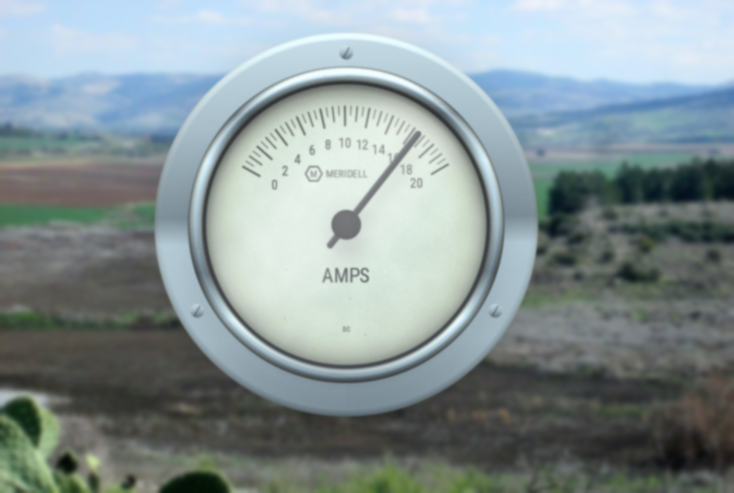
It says 16.5 A
